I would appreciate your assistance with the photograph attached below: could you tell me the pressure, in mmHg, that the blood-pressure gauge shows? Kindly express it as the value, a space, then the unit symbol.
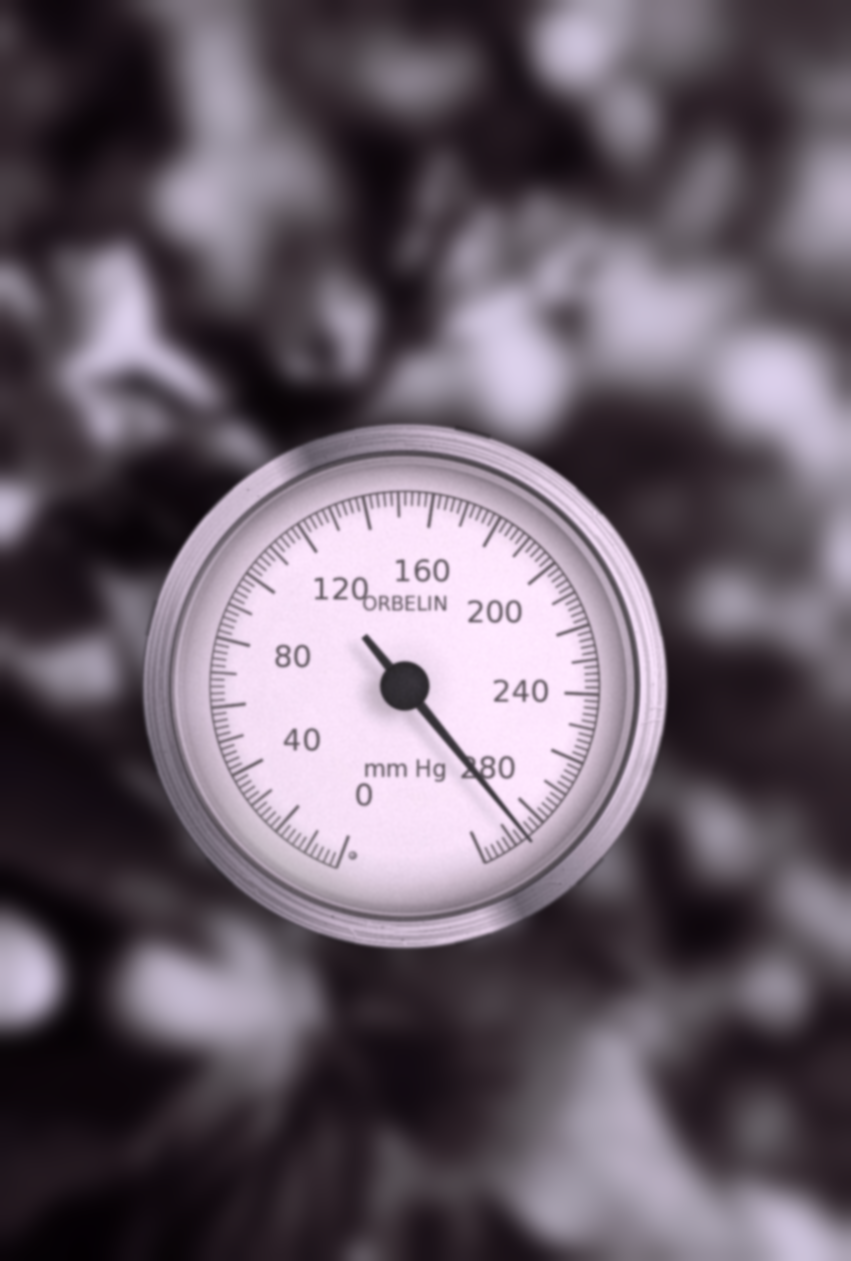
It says 286 mmHg
